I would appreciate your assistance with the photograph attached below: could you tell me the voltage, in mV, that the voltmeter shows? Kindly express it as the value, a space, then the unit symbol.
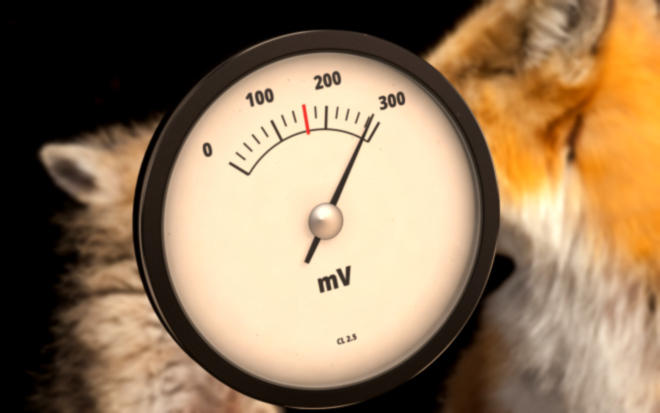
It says 280 mV
